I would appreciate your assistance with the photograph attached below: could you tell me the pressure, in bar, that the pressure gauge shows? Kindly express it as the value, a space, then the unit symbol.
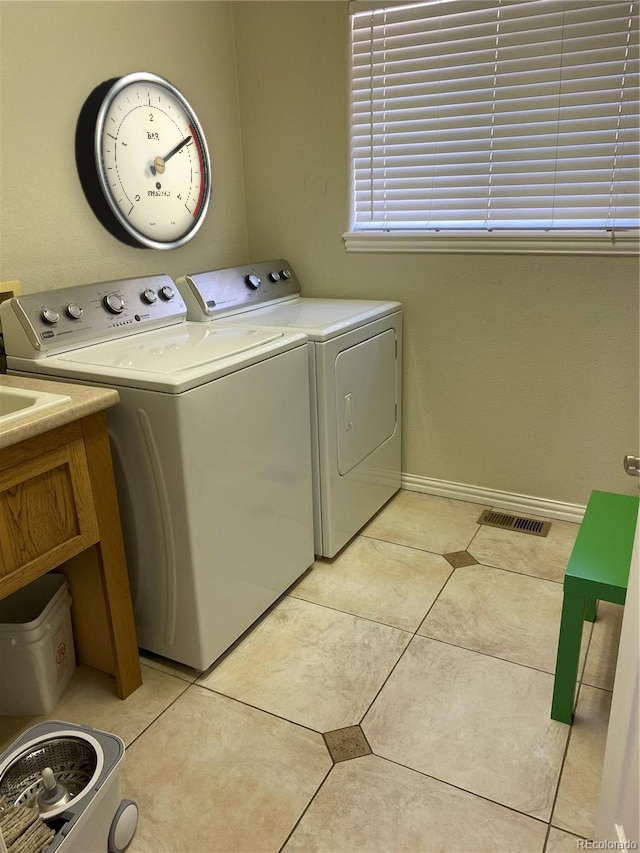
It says 2.9 bar
